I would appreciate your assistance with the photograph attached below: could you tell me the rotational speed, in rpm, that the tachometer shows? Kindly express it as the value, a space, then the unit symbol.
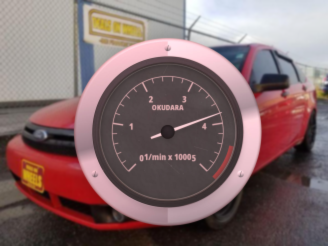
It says 3800 rpm
